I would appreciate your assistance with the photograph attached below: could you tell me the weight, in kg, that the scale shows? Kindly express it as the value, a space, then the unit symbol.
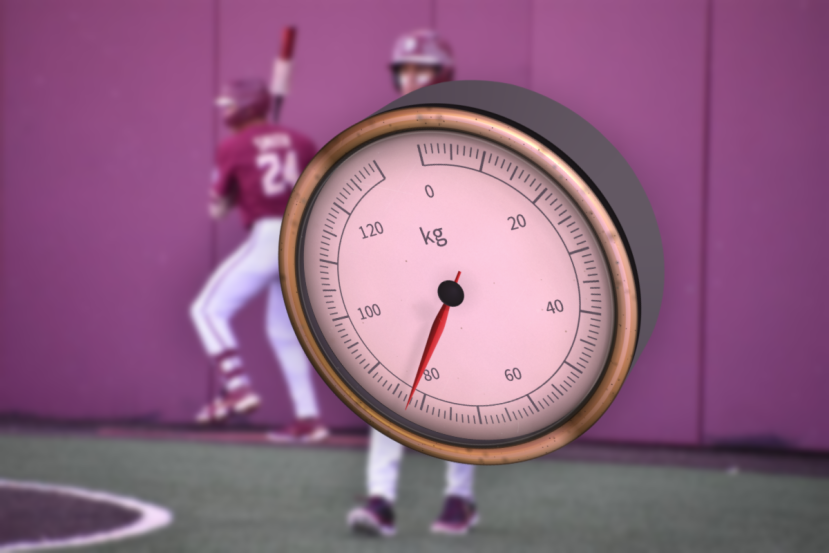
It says 82 kg
